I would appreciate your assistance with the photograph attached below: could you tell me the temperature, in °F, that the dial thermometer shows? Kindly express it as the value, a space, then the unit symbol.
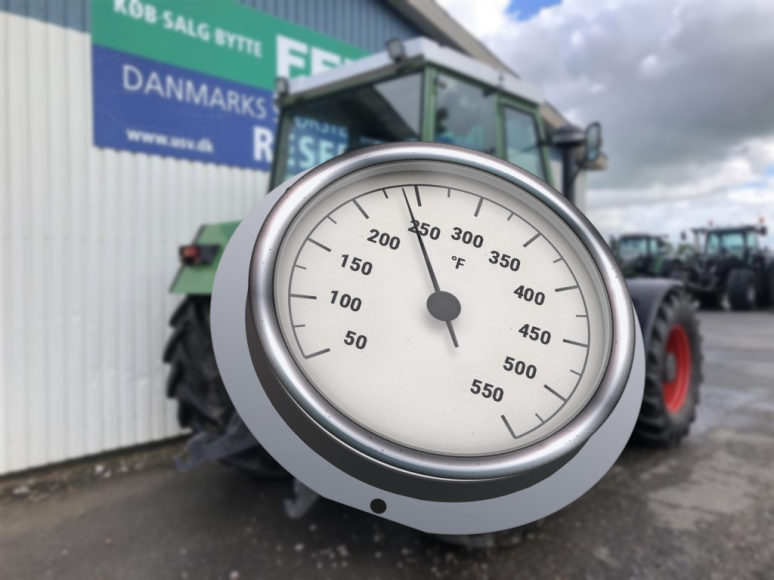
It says 237.5 °F
